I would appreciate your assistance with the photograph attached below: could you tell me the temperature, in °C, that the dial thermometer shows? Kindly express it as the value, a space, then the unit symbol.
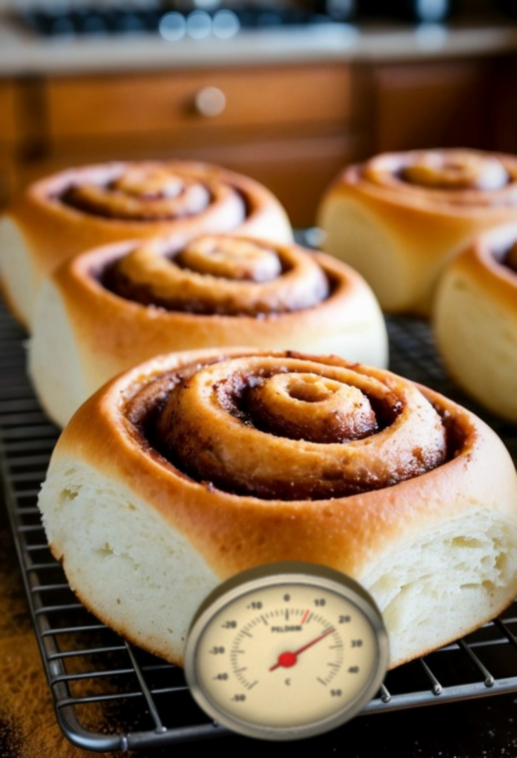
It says 20 °C
